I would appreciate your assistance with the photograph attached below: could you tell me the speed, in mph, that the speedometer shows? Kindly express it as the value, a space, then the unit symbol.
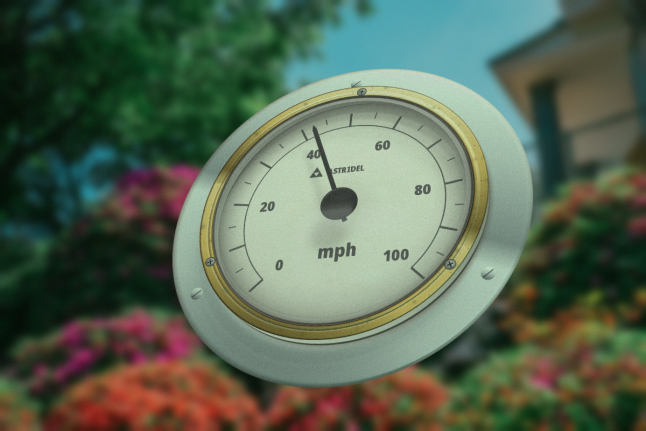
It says 42.5 mph
